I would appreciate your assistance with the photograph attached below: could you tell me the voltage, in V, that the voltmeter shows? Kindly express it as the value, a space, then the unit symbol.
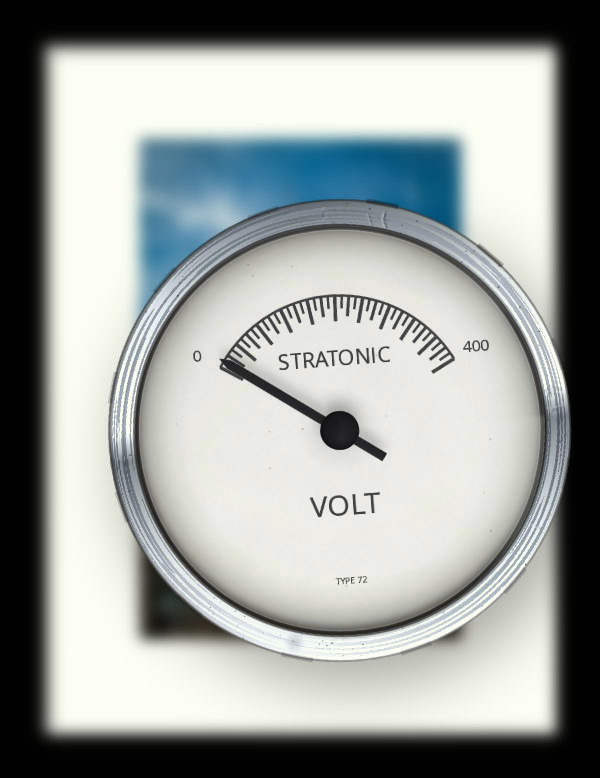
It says 10 V
